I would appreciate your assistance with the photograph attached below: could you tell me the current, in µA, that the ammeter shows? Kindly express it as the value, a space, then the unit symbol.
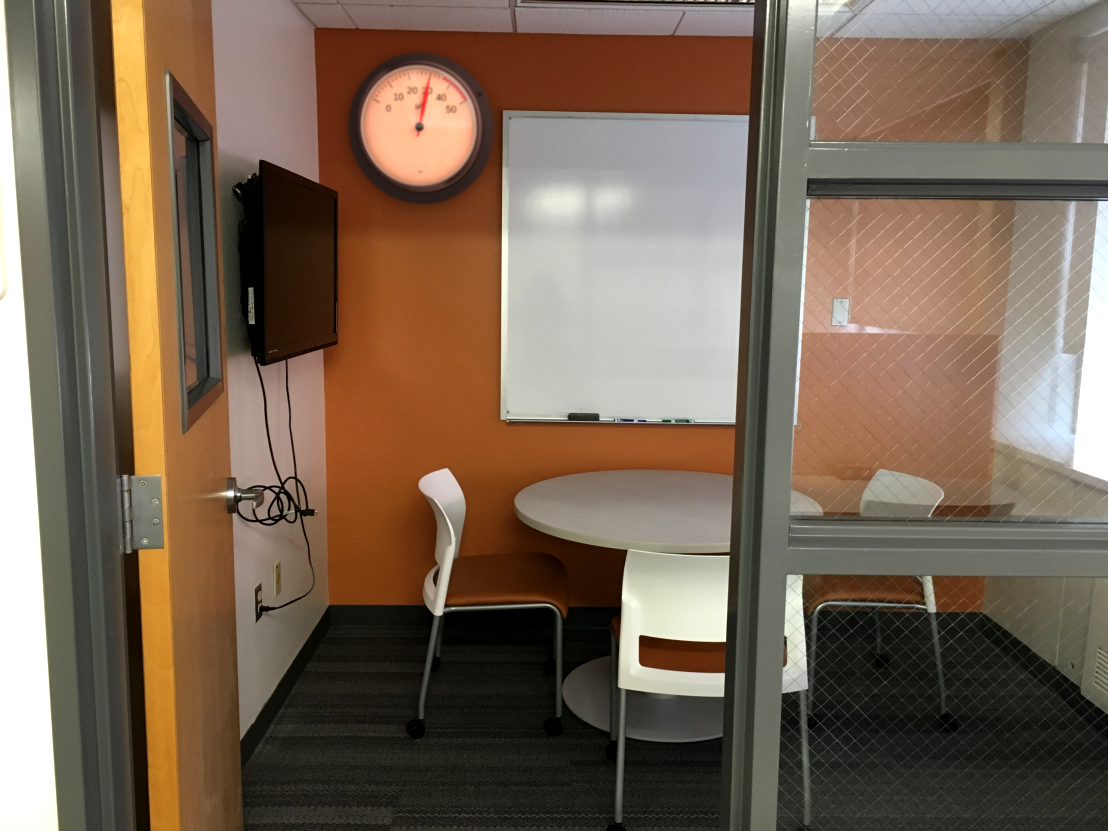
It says 30 µA
